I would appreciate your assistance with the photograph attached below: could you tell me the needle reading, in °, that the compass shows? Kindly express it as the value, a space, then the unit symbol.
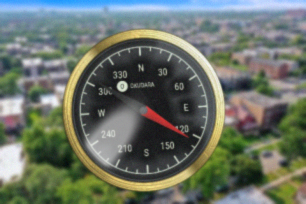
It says 125 °
